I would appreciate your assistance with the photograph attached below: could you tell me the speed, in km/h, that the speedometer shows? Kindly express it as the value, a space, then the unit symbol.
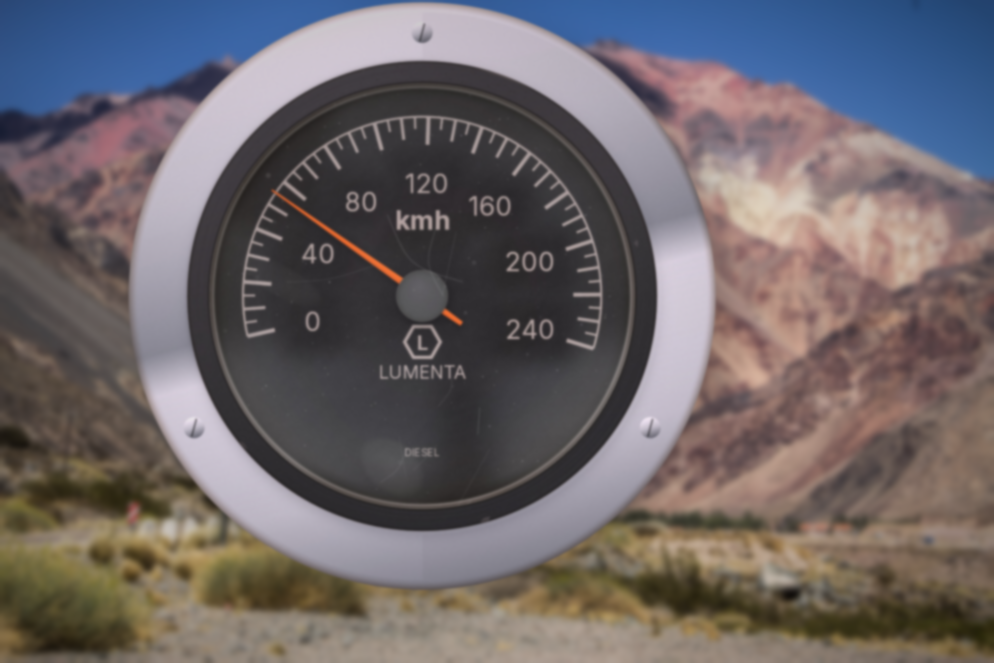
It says 55 km/h
